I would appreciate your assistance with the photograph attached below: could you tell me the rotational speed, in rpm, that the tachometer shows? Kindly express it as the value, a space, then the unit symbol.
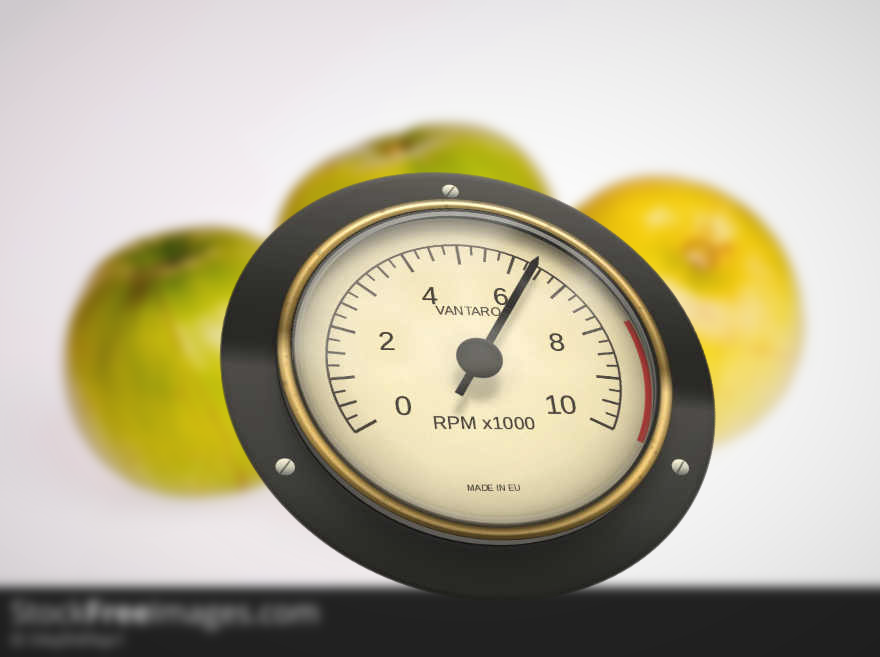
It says 6375 rpm
